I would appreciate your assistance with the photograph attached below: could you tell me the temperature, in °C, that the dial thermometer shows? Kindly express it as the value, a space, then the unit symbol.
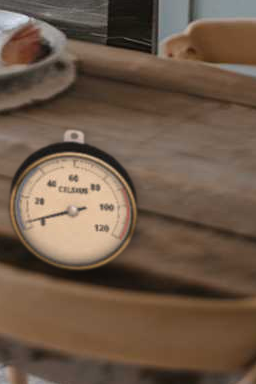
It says 5 °C
